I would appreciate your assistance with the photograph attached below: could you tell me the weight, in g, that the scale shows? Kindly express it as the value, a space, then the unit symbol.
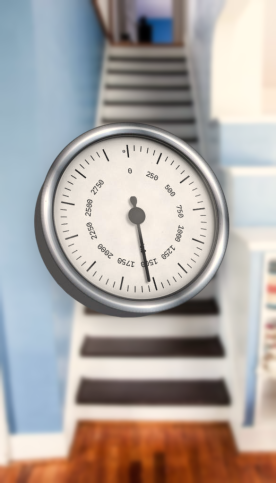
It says 1550 g
